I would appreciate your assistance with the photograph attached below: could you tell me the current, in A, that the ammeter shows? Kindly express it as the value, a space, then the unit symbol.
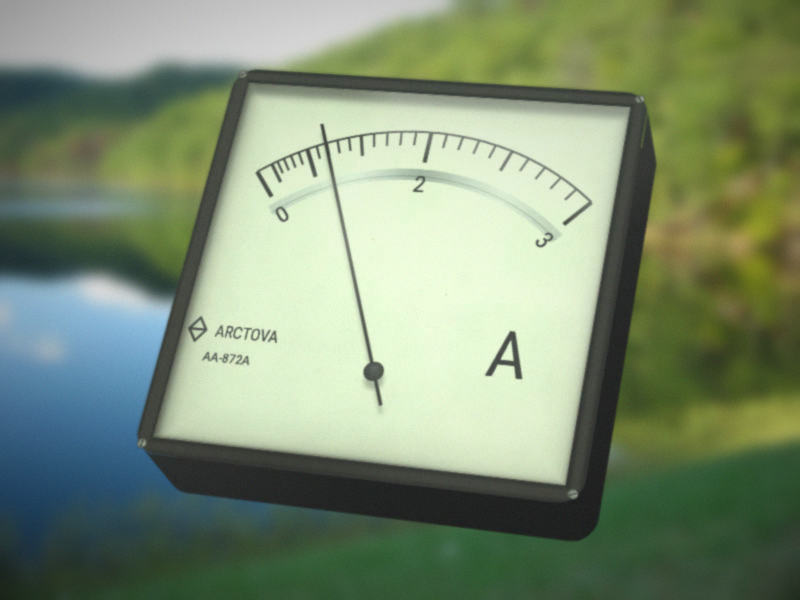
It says 1.2 A
